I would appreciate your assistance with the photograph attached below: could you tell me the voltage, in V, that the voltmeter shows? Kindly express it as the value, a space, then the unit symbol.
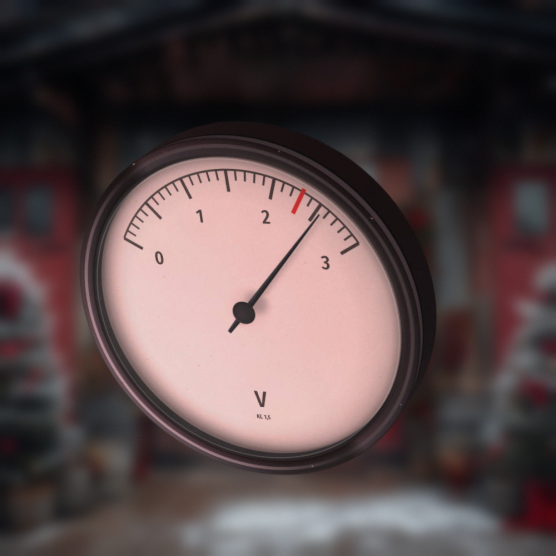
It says 2.55 V
